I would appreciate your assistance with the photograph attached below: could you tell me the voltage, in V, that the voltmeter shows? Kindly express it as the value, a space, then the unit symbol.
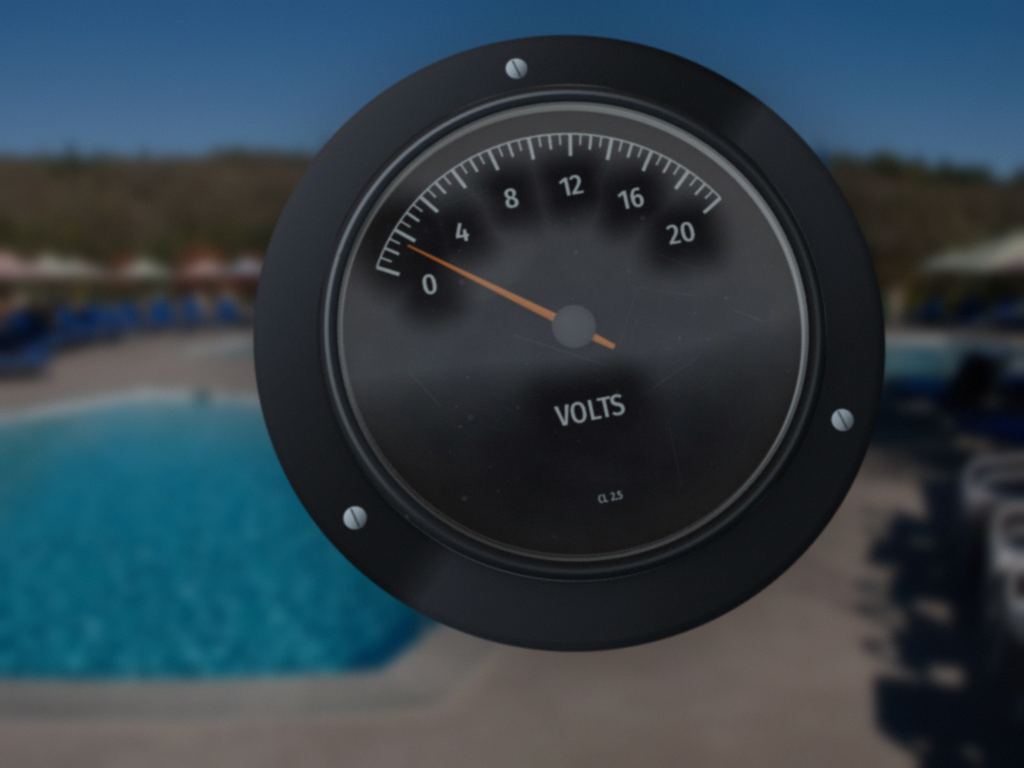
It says 1.5 V
